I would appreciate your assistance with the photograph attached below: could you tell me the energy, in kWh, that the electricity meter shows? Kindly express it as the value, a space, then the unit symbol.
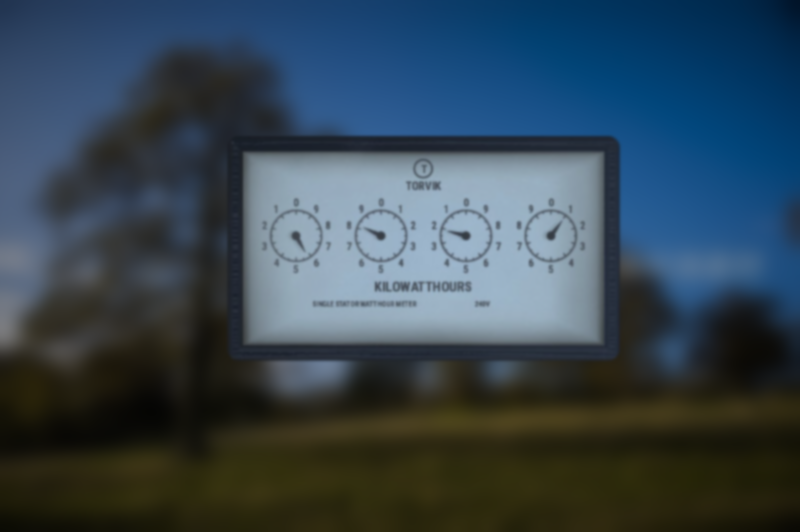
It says 5821 kWh
